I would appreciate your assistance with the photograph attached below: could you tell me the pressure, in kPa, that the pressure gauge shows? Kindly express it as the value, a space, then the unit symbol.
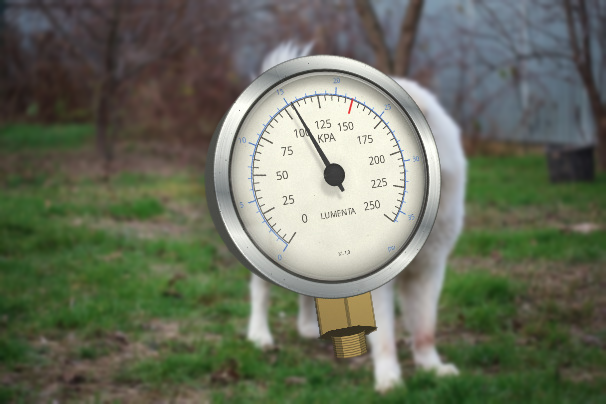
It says 105 kPa
